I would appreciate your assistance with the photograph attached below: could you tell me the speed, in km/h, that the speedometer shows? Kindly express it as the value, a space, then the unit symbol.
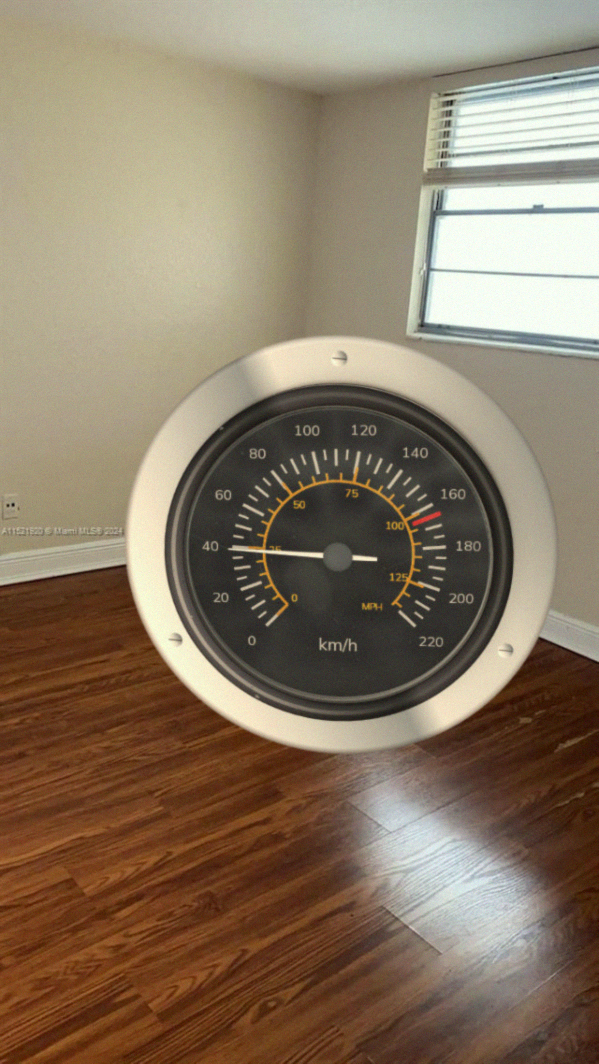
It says 40 km/h
